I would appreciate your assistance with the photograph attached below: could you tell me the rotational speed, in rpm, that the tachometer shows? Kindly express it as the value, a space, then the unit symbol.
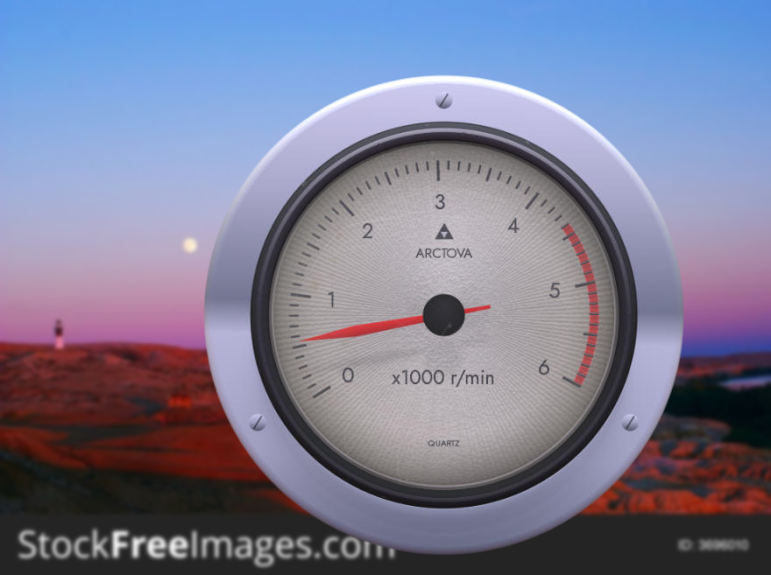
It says 550 rpm
